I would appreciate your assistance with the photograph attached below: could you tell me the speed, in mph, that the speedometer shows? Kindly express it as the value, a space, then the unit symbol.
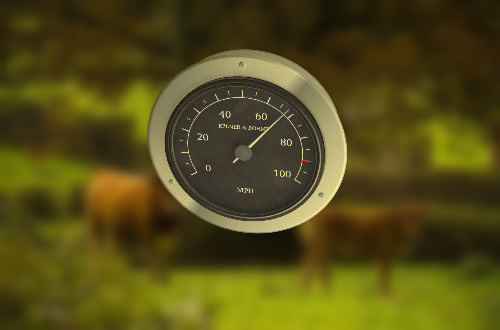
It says 67.5 mph
